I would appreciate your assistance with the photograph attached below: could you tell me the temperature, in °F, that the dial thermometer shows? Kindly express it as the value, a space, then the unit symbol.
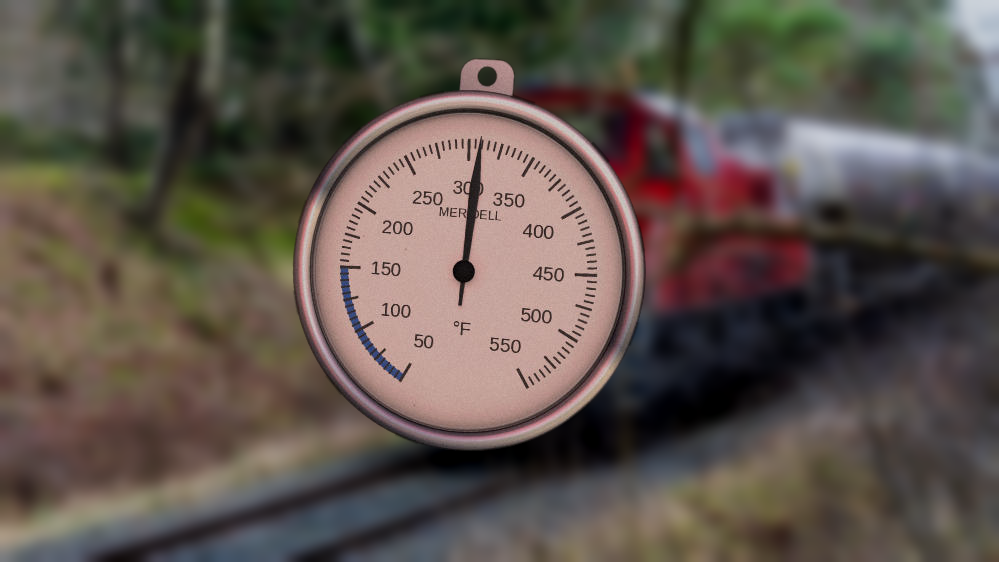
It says 310 °F
